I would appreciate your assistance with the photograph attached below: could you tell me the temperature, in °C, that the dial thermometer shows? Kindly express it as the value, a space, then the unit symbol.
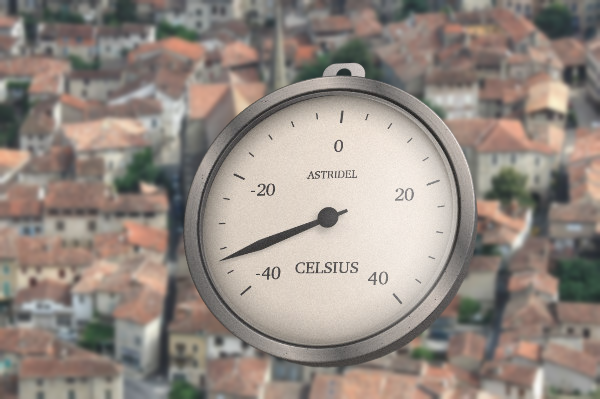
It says -34 °C
